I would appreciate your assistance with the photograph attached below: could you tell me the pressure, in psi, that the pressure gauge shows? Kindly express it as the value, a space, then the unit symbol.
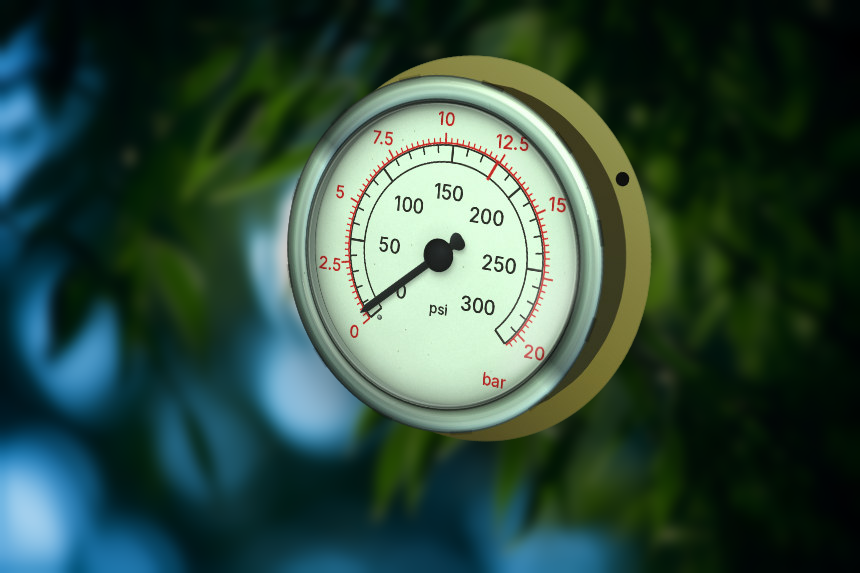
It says 5 psi
